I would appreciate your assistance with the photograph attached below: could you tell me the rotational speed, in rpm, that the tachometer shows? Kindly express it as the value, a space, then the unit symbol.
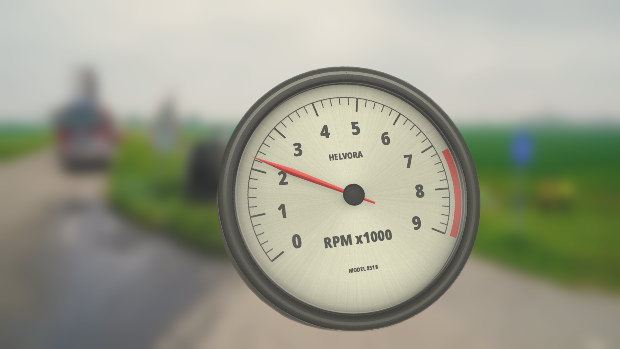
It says 2200 rpm
